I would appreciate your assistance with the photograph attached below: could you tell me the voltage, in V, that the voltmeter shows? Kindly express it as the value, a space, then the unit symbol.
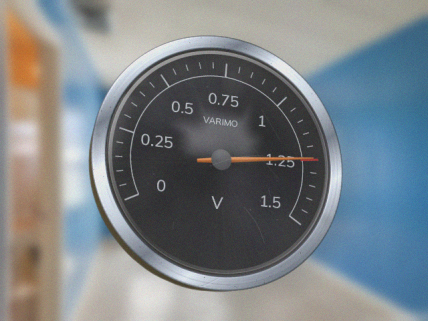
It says 1.25 V
